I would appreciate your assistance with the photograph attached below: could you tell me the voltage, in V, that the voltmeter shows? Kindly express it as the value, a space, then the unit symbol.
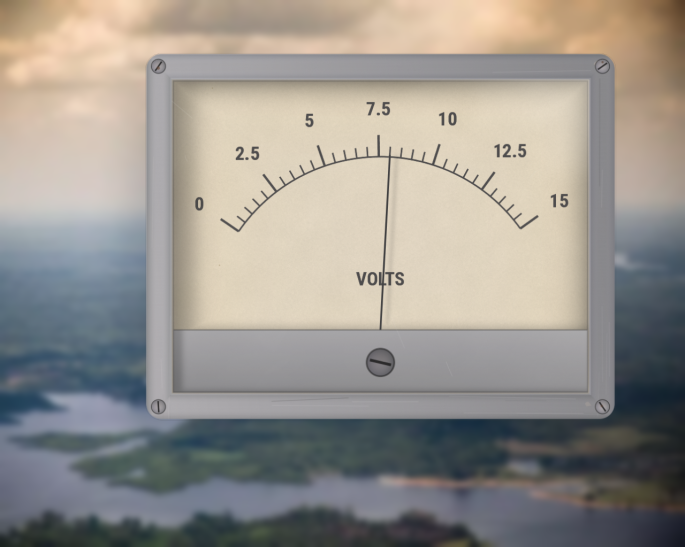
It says 8 V
